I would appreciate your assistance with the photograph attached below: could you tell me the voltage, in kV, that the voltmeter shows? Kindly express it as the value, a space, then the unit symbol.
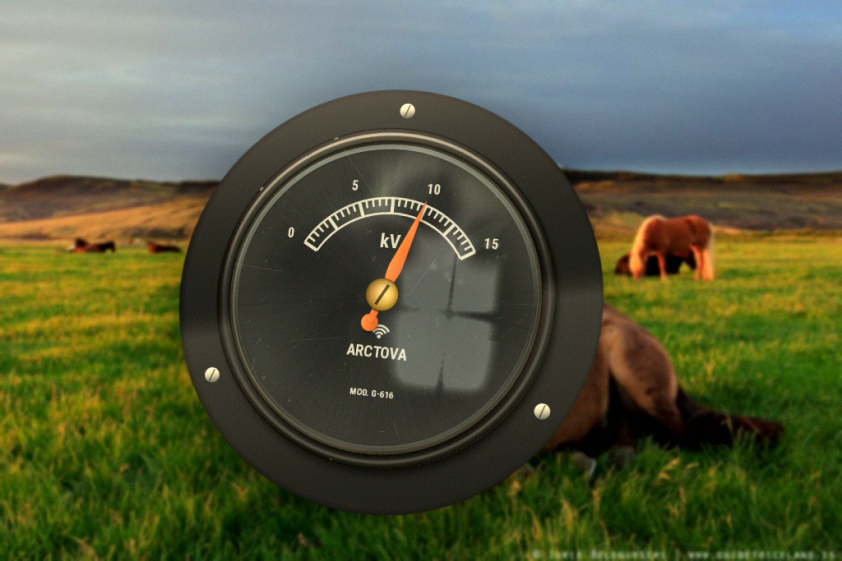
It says 10 kV
